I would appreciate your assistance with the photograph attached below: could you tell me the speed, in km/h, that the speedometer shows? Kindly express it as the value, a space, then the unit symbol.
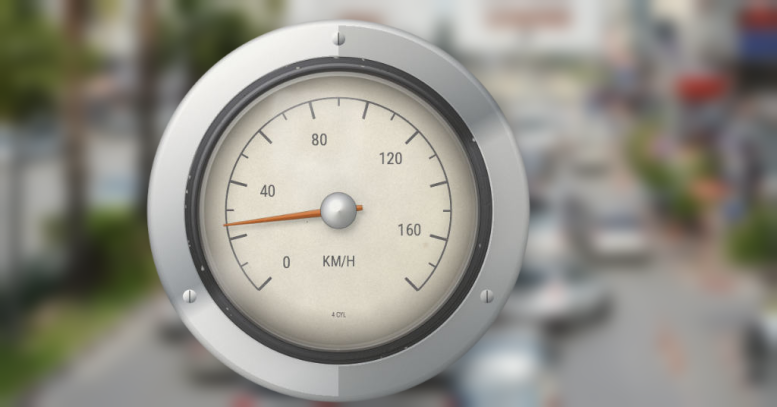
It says 25 km/h
